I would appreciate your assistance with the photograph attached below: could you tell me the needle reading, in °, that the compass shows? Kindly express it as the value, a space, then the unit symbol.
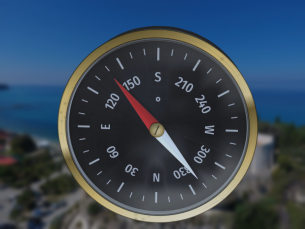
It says 140 °
